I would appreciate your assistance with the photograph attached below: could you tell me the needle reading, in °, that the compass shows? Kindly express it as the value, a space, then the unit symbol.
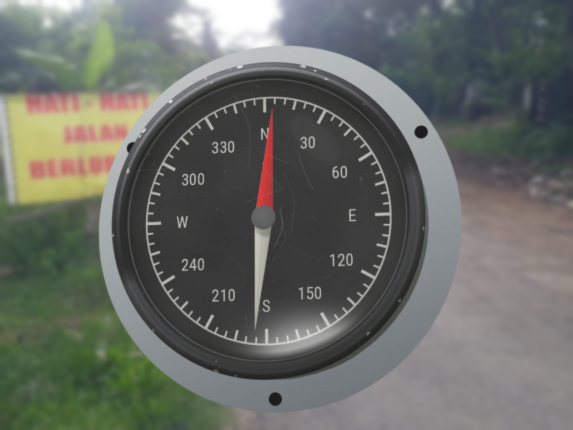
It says 5 °
